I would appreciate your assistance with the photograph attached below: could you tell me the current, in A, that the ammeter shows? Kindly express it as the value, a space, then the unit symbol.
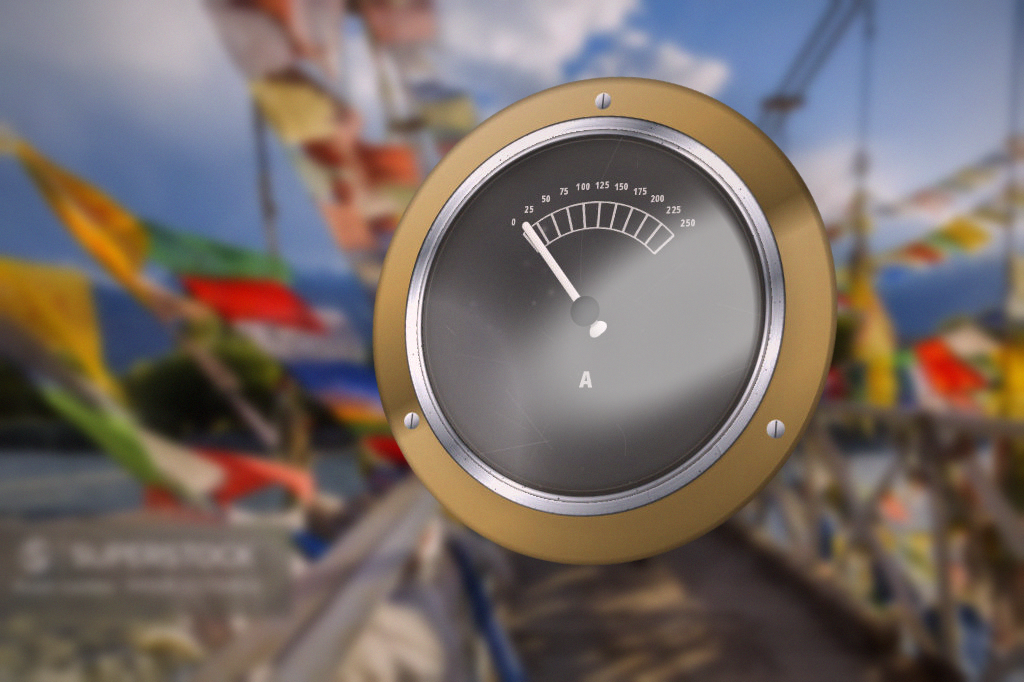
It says 12.5 A
